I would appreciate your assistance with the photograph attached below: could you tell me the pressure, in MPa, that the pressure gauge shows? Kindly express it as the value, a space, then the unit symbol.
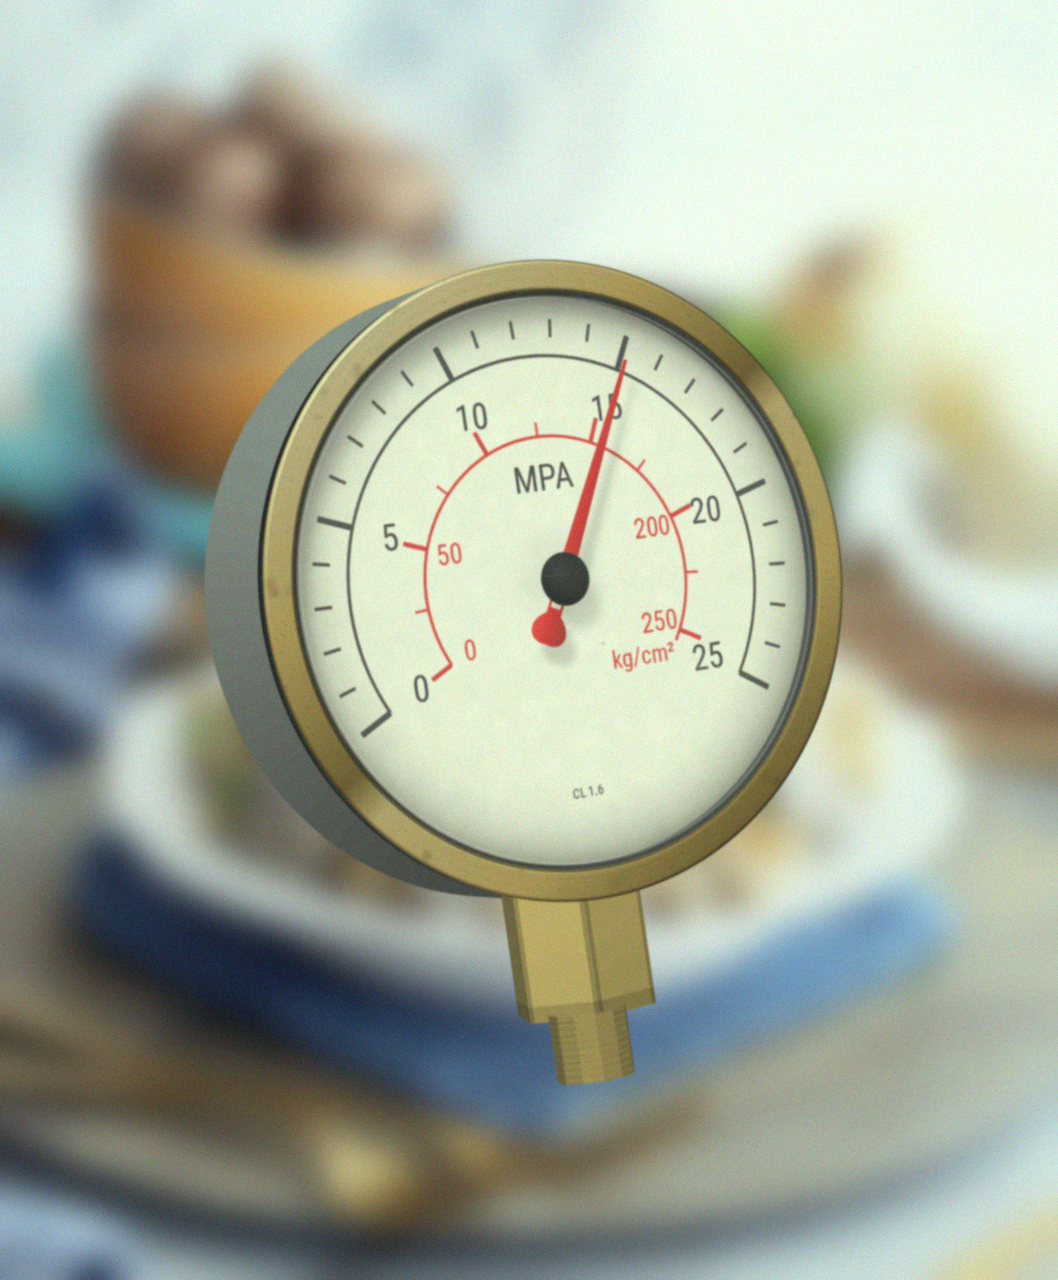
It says 15 MPa
